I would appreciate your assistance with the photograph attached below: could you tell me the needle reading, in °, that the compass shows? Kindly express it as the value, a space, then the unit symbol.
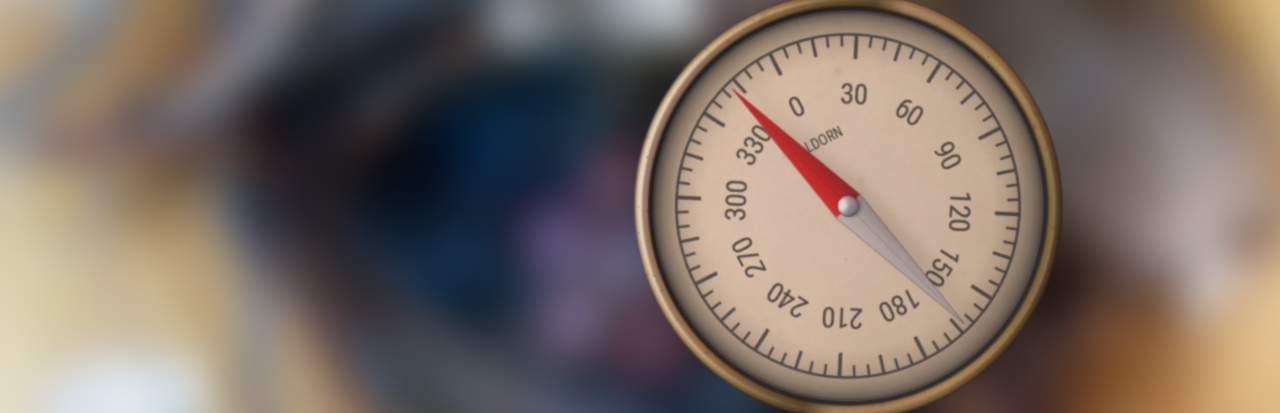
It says 342.5 °
